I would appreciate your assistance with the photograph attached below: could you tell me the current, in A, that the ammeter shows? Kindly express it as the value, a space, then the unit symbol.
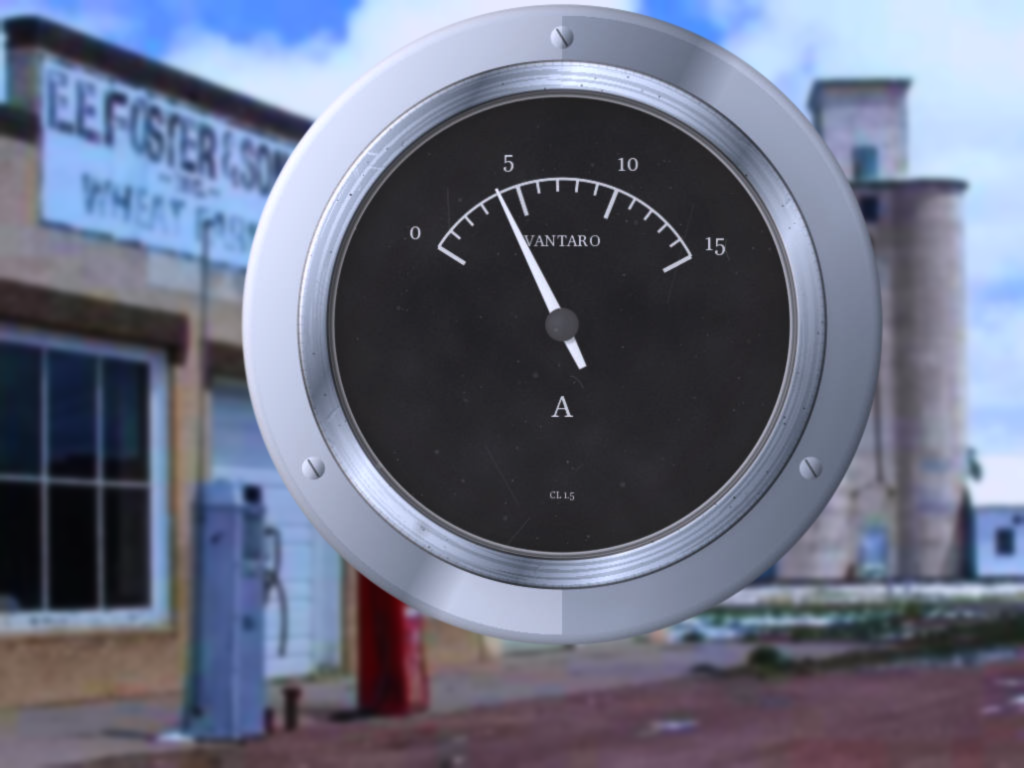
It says 4 A
